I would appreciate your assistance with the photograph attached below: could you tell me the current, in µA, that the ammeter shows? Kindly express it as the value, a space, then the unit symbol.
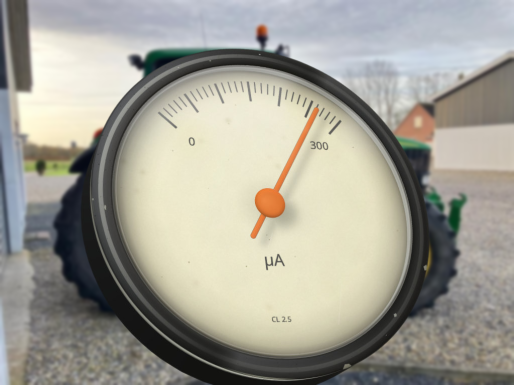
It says 260 µA
